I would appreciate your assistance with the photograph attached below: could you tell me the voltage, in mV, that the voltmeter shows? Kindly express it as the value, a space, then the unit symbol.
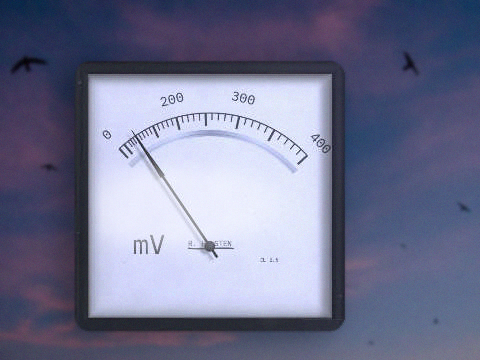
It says 100 mV
